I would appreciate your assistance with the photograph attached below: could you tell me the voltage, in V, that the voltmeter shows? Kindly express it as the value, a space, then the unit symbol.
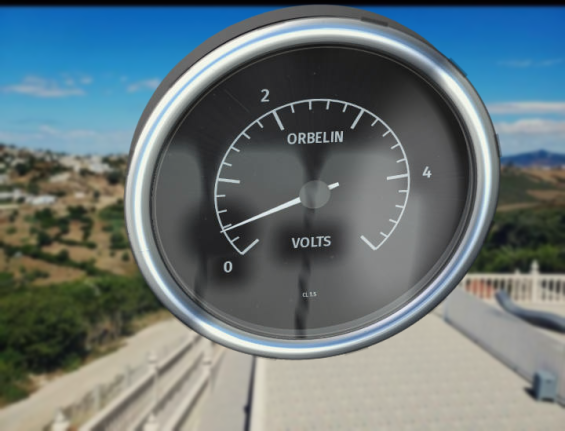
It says 0.4 V
